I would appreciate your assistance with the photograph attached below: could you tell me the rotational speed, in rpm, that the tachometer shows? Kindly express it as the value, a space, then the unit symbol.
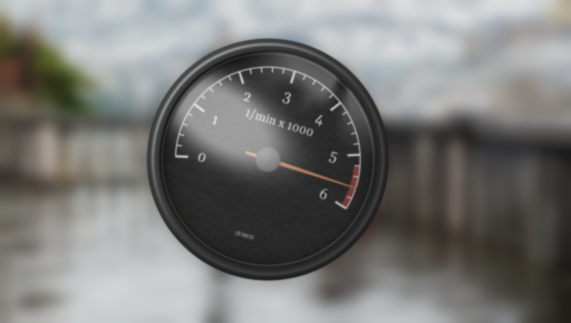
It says 5600 rpm
